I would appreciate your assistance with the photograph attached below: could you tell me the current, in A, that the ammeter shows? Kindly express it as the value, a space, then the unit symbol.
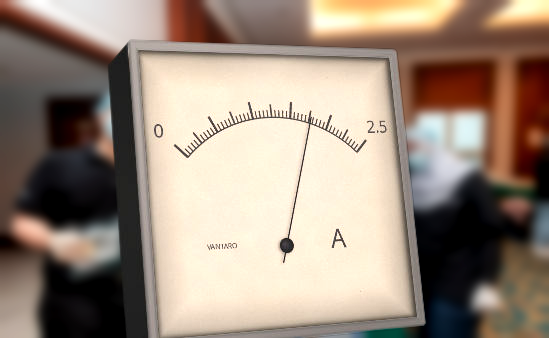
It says 1.75 A
